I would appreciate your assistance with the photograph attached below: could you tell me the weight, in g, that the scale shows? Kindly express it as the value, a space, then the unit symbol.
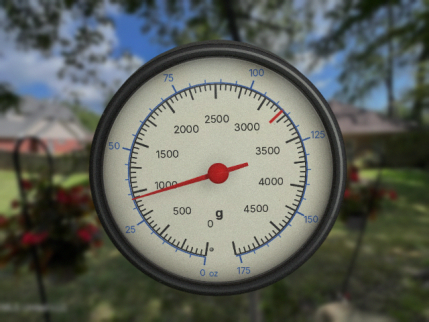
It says 950 g
